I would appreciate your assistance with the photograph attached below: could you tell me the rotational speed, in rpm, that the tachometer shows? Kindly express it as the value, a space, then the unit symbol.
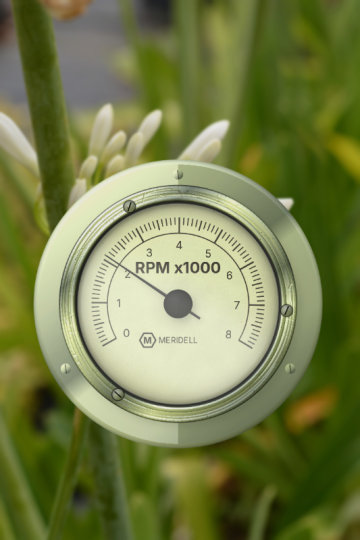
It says 2100 rpm
